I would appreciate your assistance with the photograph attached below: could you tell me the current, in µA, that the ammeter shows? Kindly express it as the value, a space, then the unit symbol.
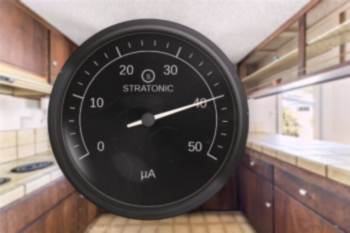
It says 40 µA
